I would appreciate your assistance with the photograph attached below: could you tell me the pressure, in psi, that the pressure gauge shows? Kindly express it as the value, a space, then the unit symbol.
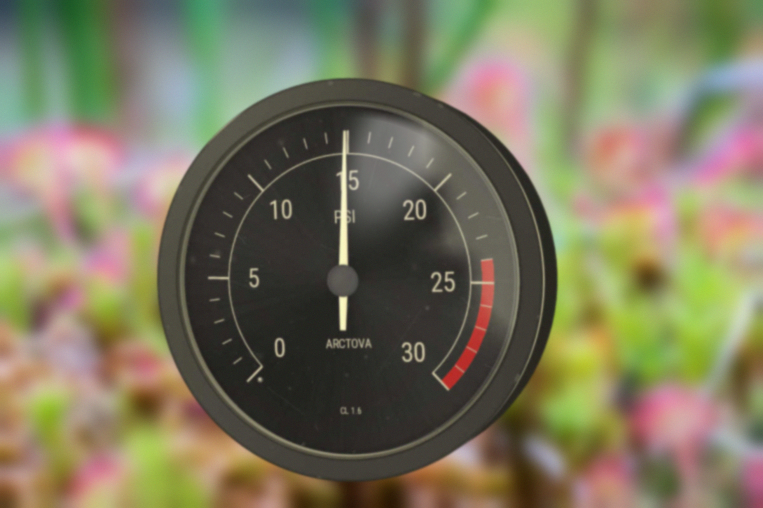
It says 15 psi
